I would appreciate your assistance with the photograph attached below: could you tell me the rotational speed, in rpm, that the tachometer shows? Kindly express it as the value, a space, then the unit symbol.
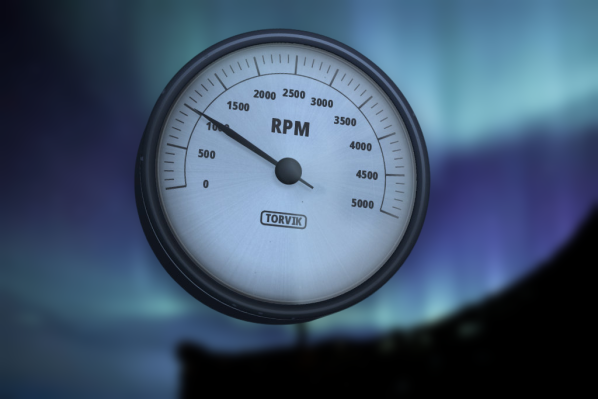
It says 1000 rpm
